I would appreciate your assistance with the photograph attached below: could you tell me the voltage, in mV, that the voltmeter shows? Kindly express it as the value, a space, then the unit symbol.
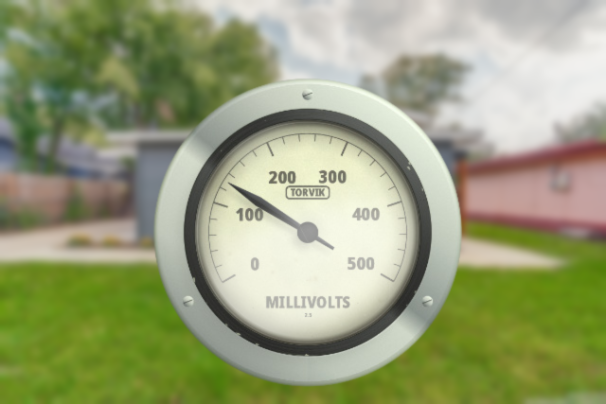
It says 130 mV
